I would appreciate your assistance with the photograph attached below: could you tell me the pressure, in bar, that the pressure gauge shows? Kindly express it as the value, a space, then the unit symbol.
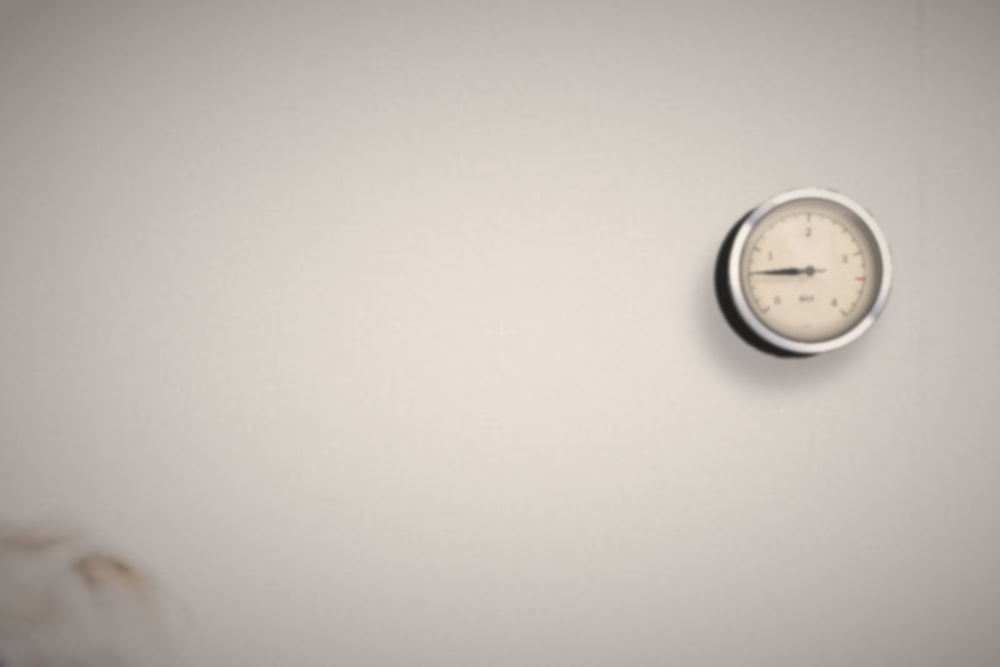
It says 0.6 bar
